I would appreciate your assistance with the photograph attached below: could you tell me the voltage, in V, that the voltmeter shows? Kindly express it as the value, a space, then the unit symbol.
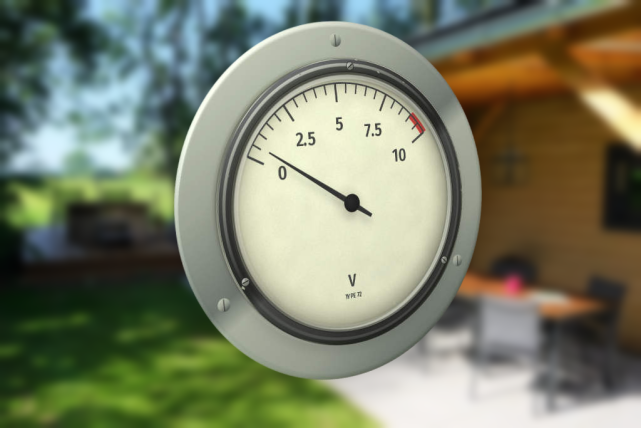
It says 0.5 V
